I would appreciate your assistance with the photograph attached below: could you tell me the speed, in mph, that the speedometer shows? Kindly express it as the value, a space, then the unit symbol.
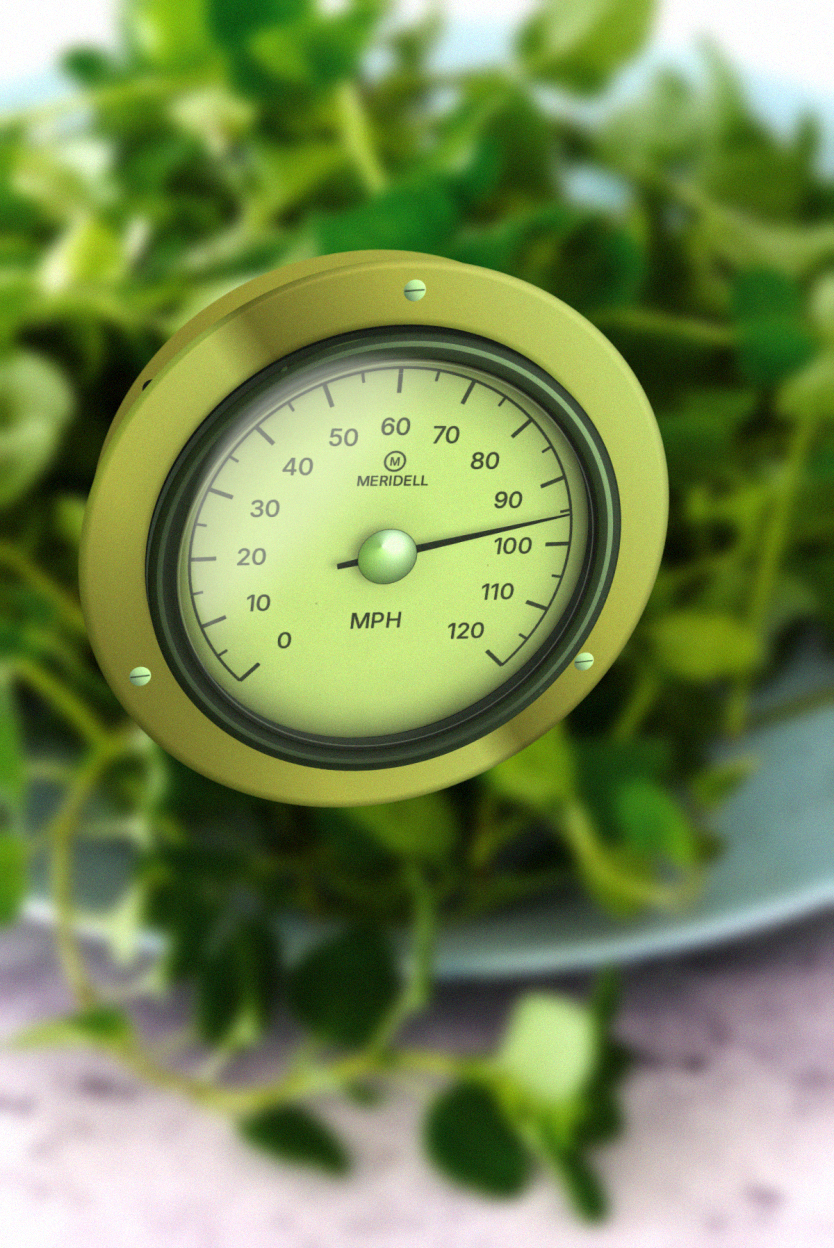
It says 95 mph
